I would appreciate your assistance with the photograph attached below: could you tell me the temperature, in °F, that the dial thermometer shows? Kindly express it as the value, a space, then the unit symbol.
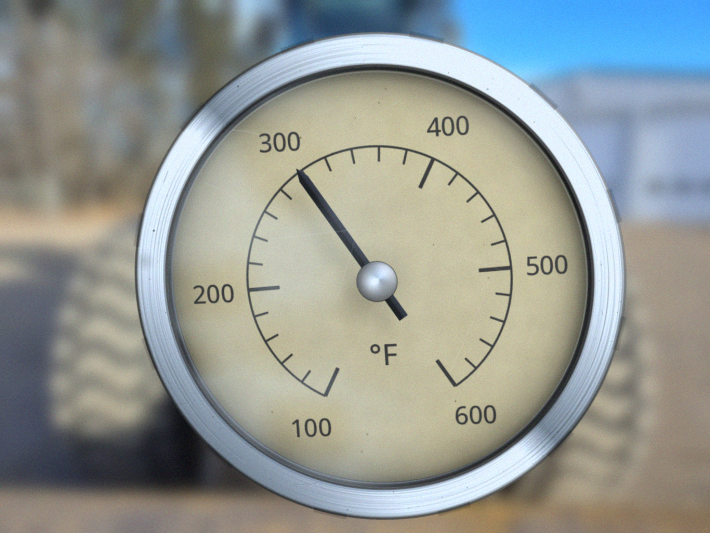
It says 300 °F
